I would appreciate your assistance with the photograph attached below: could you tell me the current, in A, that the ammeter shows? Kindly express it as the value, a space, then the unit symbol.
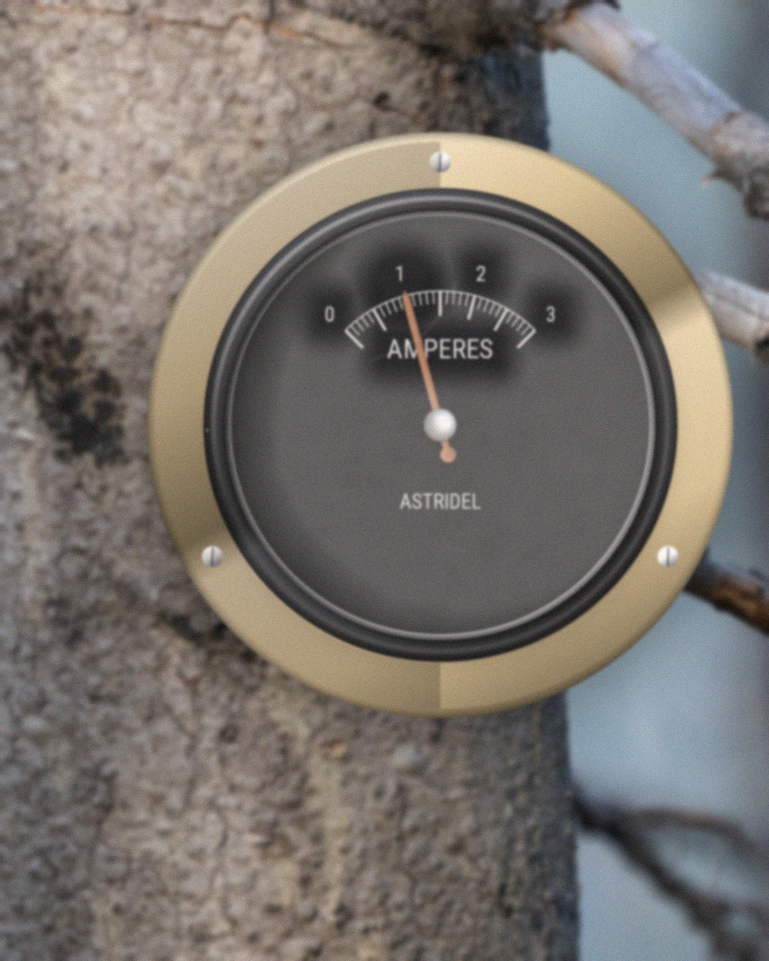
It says 1 A
